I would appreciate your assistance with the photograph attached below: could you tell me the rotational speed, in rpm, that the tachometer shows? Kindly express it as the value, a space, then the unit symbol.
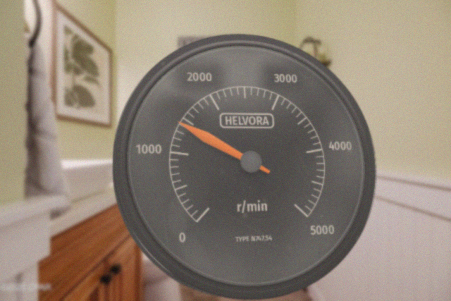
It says 1400 rpm
